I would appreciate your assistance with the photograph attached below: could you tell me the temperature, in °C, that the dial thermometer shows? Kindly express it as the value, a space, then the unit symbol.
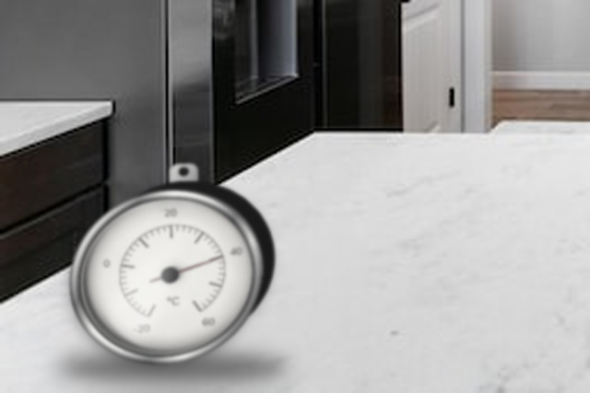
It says 40 °C
